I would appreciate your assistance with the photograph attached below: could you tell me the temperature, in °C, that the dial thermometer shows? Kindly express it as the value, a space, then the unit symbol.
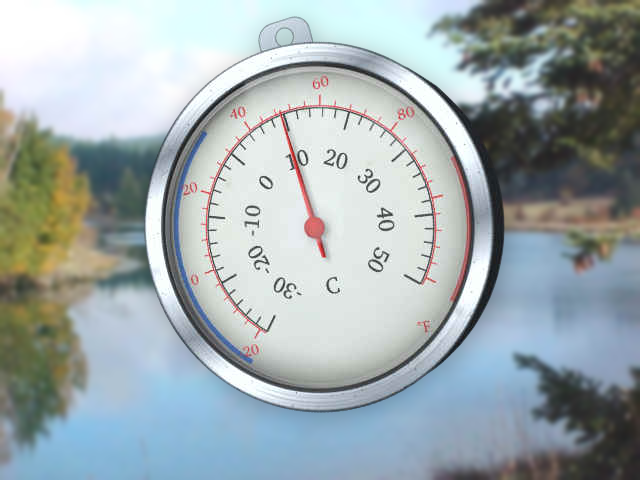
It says 10 °C
